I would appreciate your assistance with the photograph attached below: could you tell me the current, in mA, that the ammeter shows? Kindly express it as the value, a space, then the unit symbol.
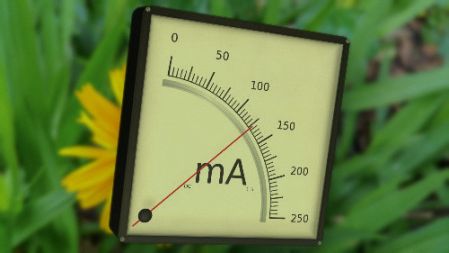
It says 125 mA
